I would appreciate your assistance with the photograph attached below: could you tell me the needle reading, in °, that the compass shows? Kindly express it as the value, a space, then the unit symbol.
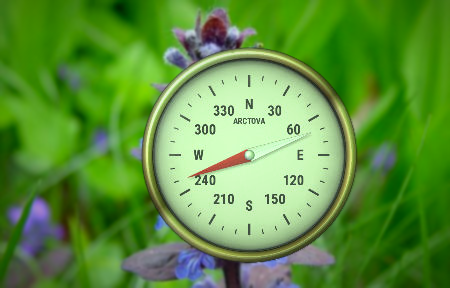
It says 250 °
